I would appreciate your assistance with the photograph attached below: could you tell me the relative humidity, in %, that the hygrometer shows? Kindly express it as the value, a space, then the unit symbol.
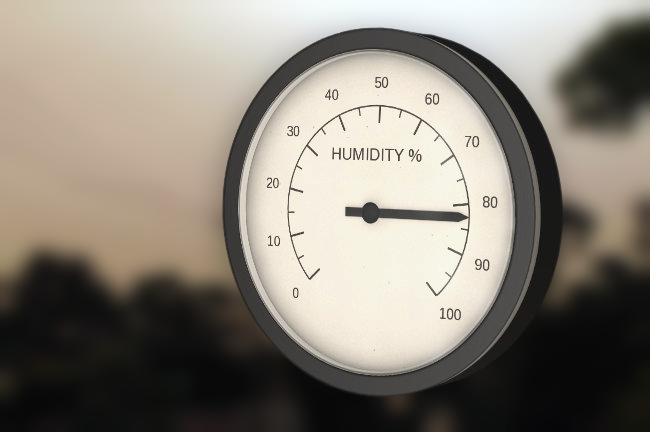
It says 82.5 %
